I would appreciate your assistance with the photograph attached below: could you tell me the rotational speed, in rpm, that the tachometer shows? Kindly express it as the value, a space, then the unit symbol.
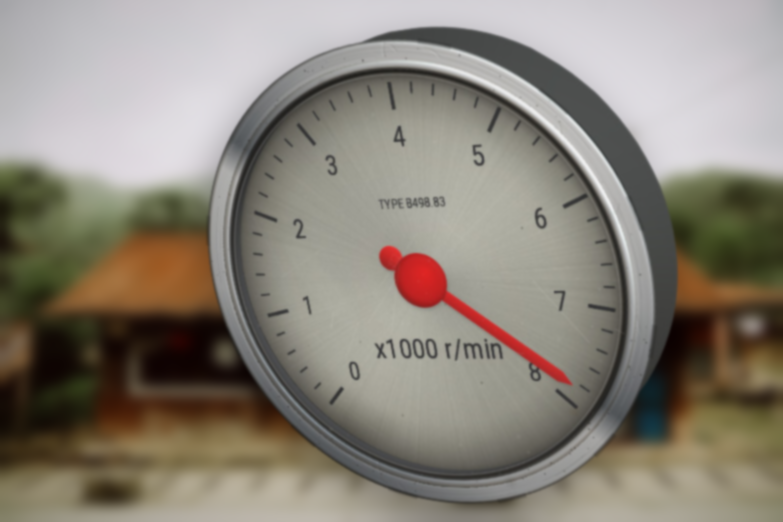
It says 7800 rpm
